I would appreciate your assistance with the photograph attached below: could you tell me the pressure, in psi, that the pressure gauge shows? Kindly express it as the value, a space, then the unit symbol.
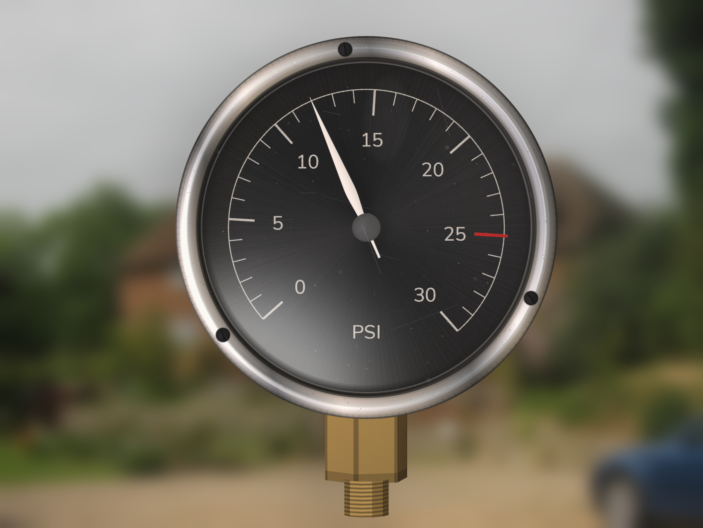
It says 12 psi
